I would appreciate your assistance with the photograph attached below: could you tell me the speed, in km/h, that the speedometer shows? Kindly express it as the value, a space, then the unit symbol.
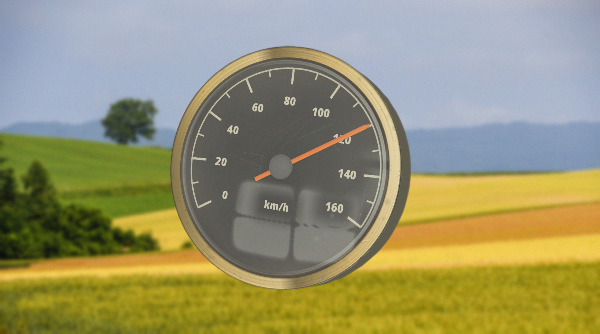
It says 120 km/h
